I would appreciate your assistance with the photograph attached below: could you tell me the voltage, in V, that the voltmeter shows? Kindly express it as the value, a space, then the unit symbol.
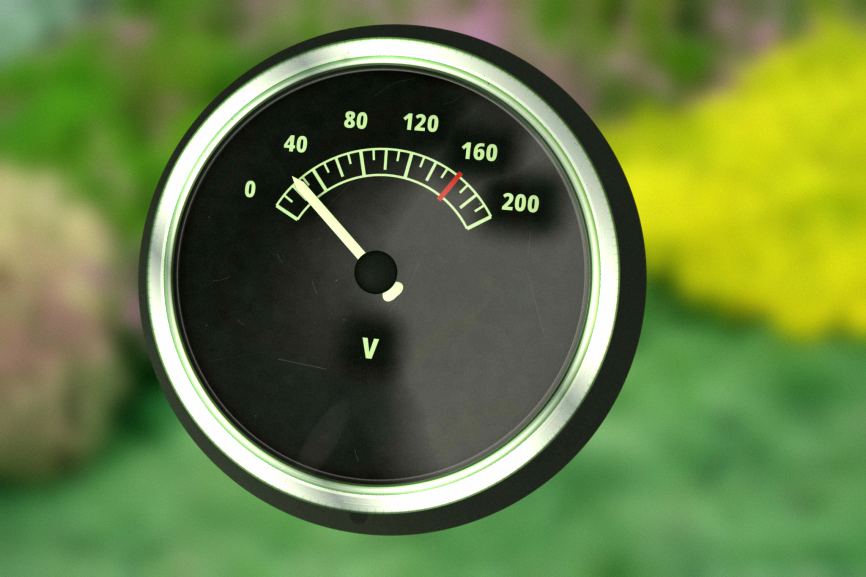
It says 25 V
